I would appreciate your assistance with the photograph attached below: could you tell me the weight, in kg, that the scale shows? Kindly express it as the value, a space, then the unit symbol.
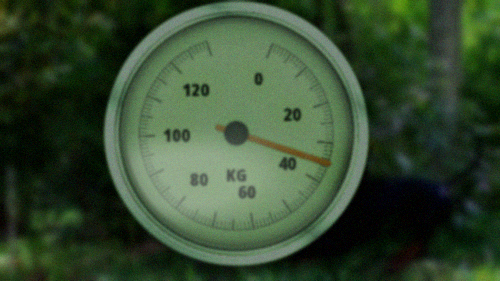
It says 35 kg
